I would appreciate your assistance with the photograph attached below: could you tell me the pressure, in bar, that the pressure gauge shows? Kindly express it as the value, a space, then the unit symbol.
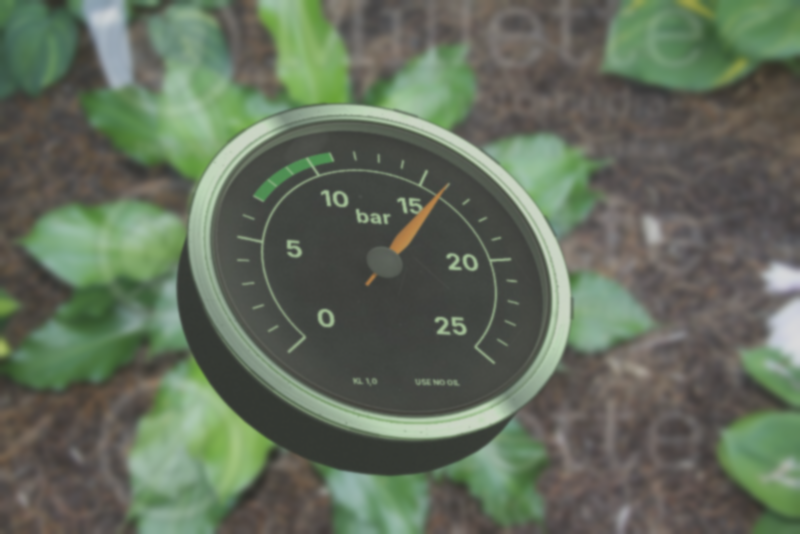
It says 16 bar
